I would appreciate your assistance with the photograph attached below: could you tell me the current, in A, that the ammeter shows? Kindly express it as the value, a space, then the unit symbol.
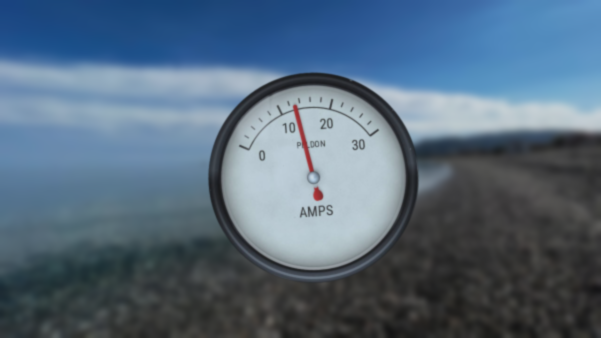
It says 13 A
